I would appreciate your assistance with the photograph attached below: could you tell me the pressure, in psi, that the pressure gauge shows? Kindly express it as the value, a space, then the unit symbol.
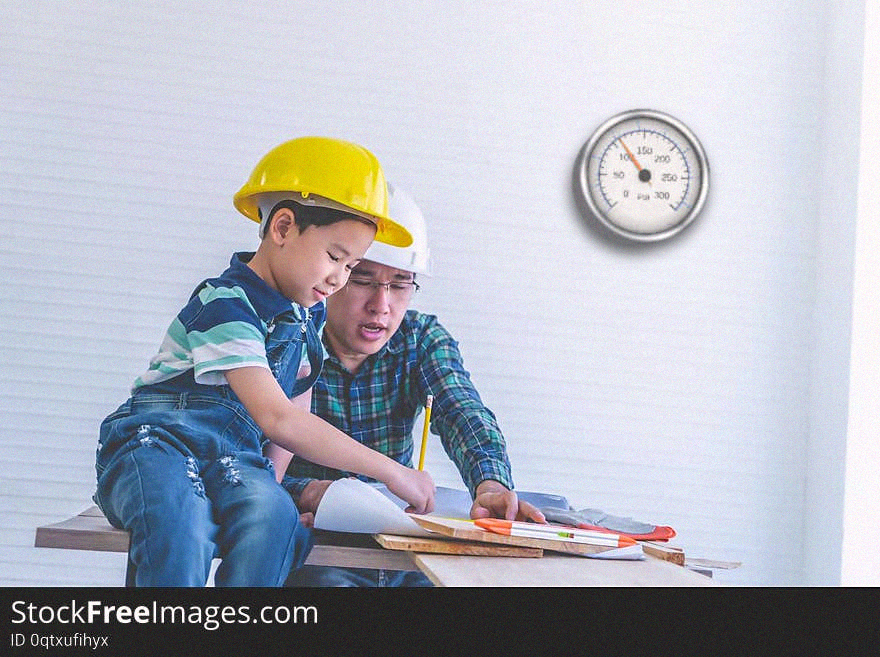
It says 110 psi
